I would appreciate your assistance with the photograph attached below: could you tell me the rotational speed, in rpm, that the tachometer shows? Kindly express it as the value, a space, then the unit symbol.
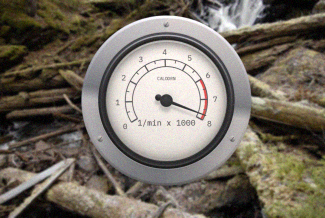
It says 7750 rpm
